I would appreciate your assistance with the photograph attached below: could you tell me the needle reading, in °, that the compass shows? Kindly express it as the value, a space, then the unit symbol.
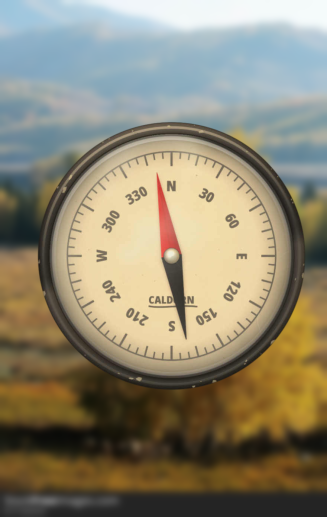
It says 350 °
